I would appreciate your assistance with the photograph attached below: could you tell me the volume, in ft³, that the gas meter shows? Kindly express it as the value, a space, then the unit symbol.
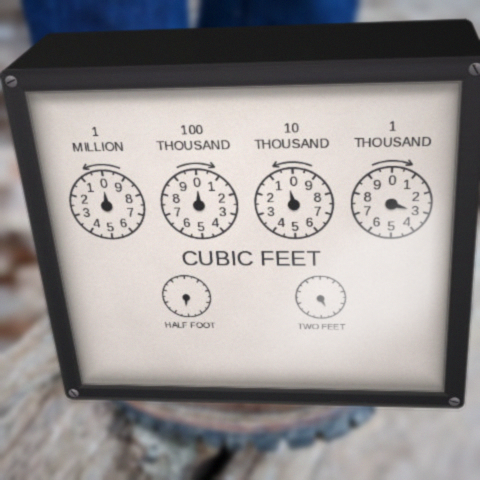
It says 300 ft³
